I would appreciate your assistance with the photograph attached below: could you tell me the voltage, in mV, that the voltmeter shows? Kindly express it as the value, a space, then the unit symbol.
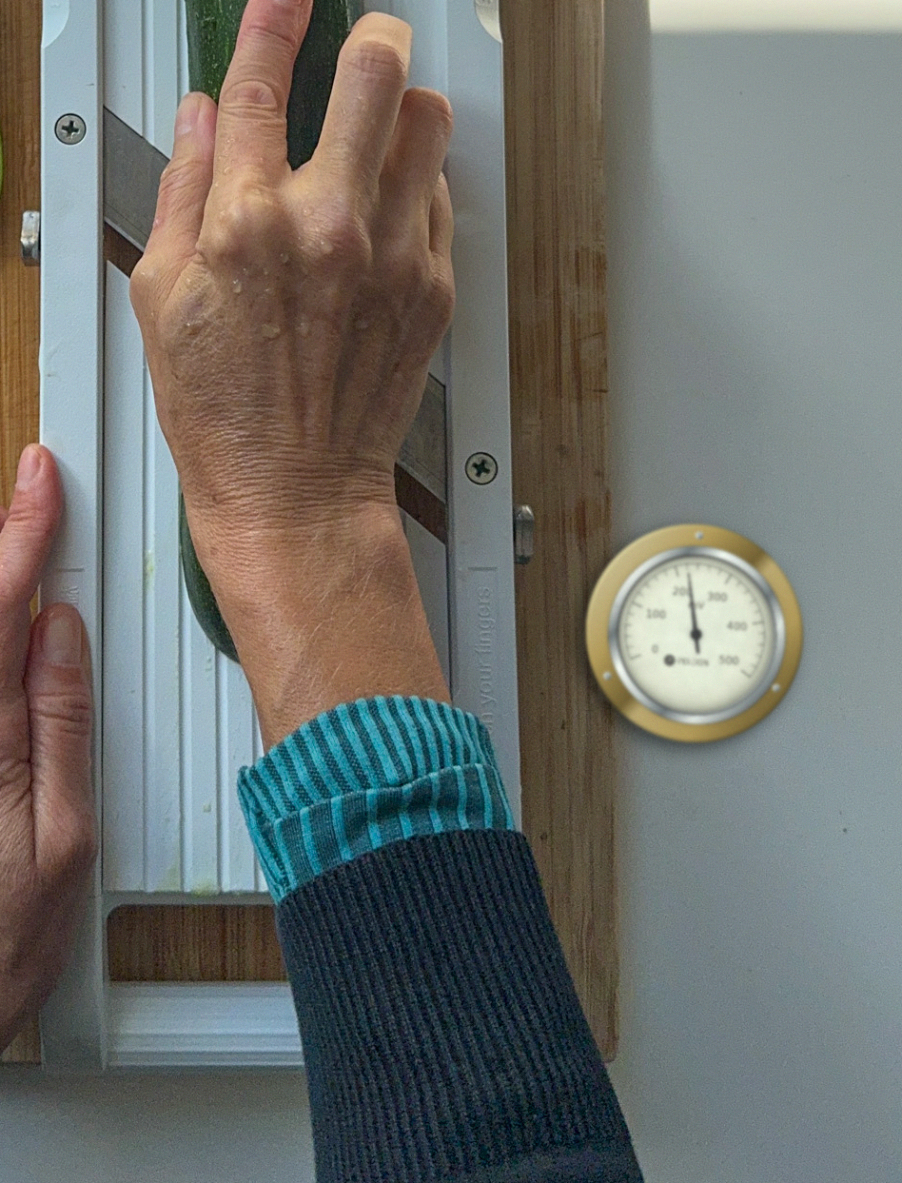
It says 220 mV
